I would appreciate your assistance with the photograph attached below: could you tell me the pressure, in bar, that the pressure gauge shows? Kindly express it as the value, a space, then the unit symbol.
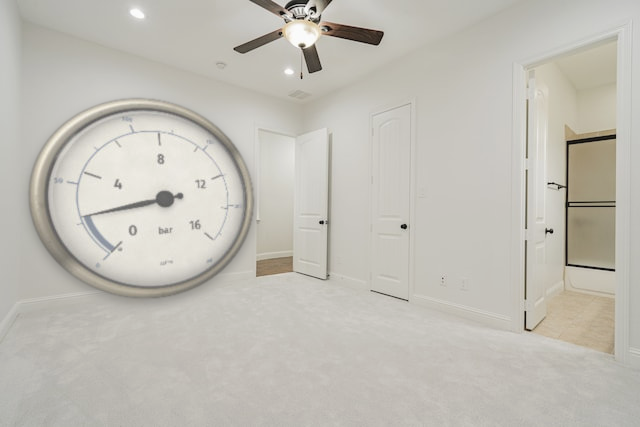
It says 2 bar
